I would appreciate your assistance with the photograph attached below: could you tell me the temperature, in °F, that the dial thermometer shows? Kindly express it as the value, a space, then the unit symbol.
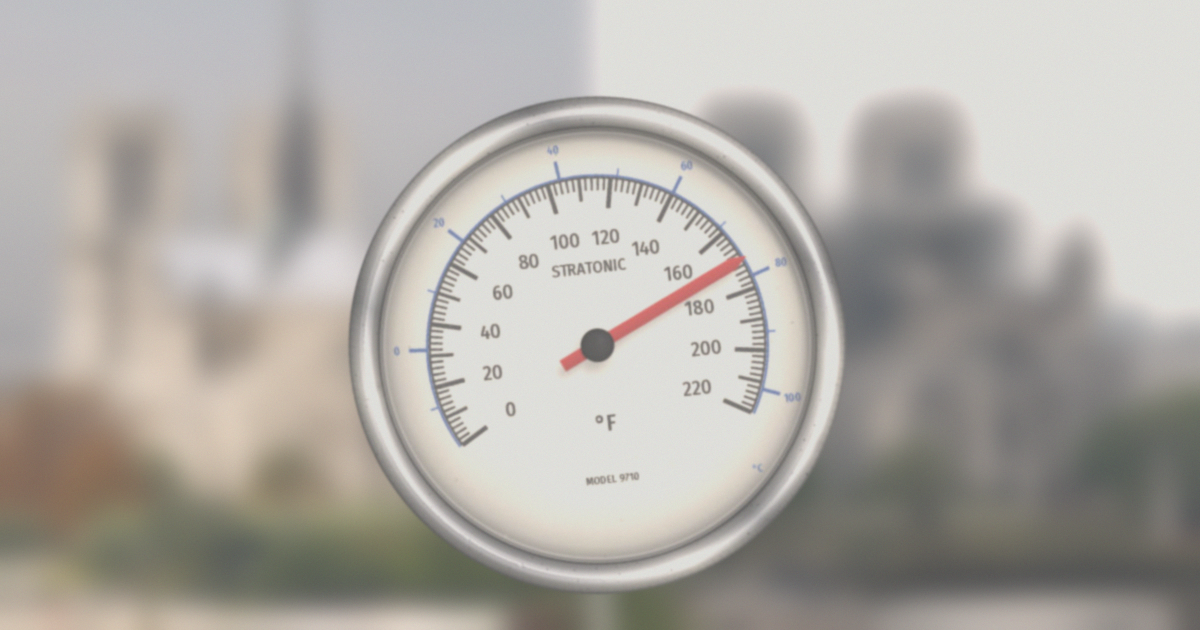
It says 170 °F
